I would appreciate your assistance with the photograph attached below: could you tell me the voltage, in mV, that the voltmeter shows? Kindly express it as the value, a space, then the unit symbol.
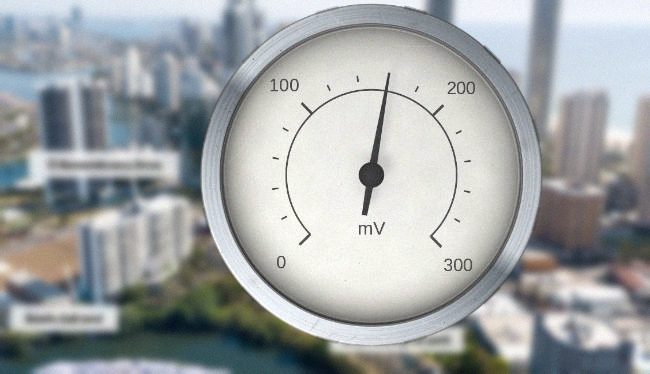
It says 160 mV
